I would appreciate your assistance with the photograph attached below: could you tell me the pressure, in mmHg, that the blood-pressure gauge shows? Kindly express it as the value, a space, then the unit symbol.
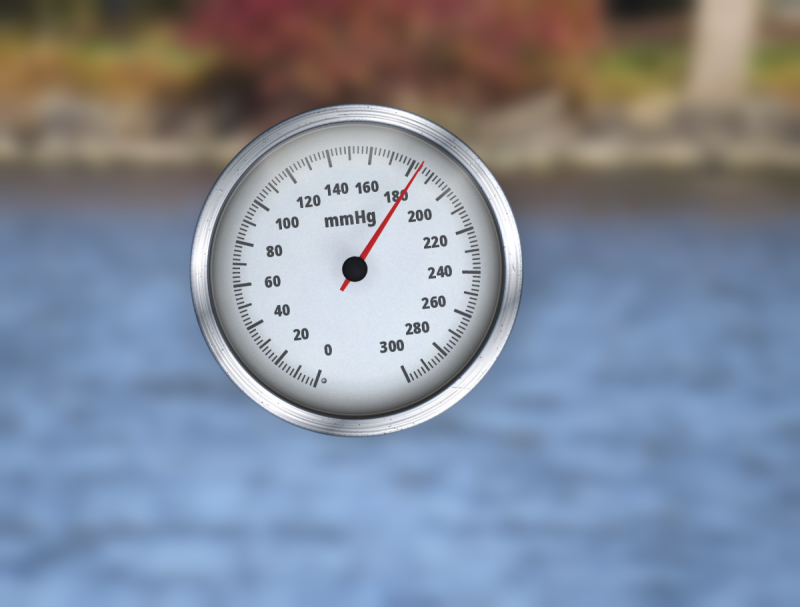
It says 184 mmHg
